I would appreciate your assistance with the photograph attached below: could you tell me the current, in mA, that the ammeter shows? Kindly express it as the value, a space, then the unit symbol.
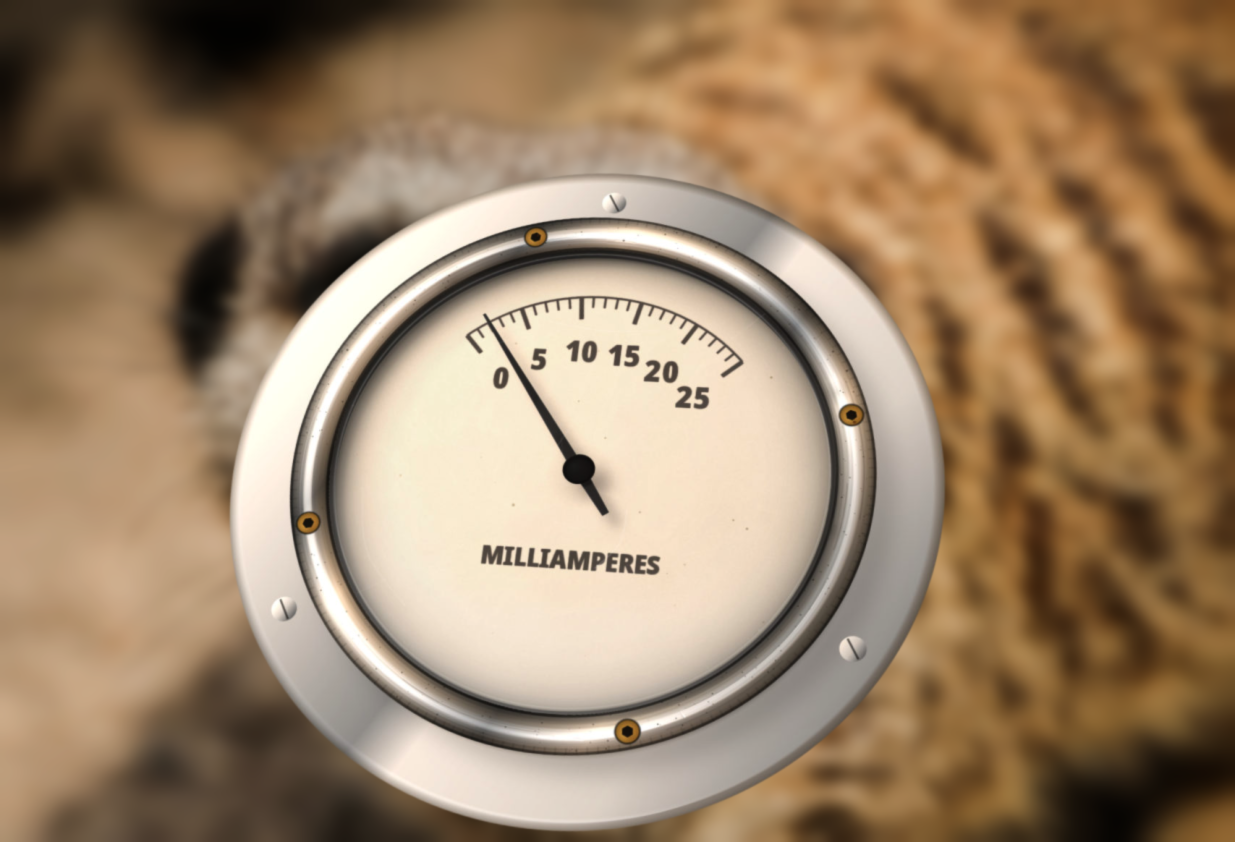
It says 2 mA
